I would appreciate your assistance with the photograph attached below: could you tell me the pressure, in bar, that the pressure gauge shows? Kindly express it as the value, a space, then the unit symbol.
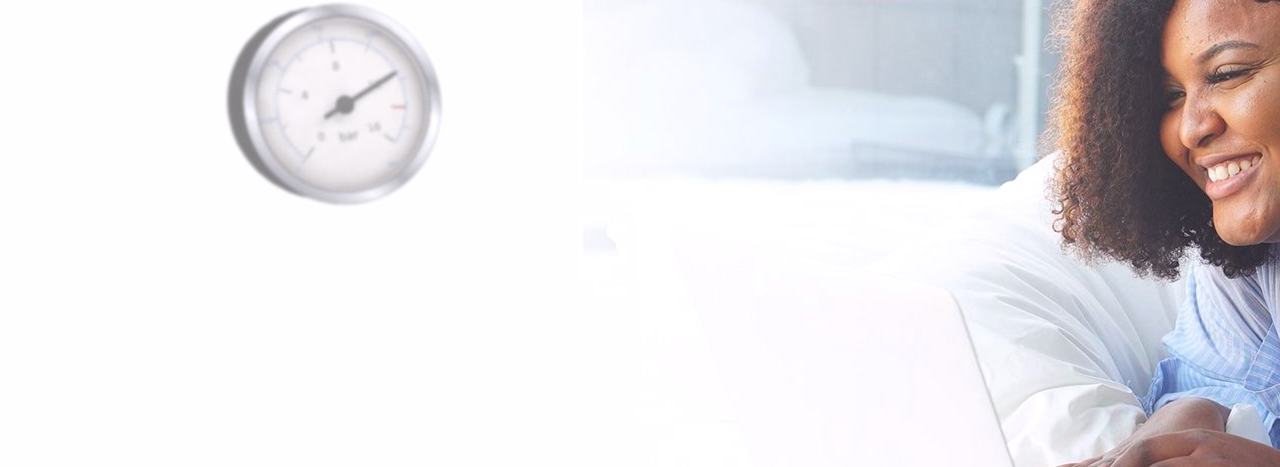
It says 12 bar
